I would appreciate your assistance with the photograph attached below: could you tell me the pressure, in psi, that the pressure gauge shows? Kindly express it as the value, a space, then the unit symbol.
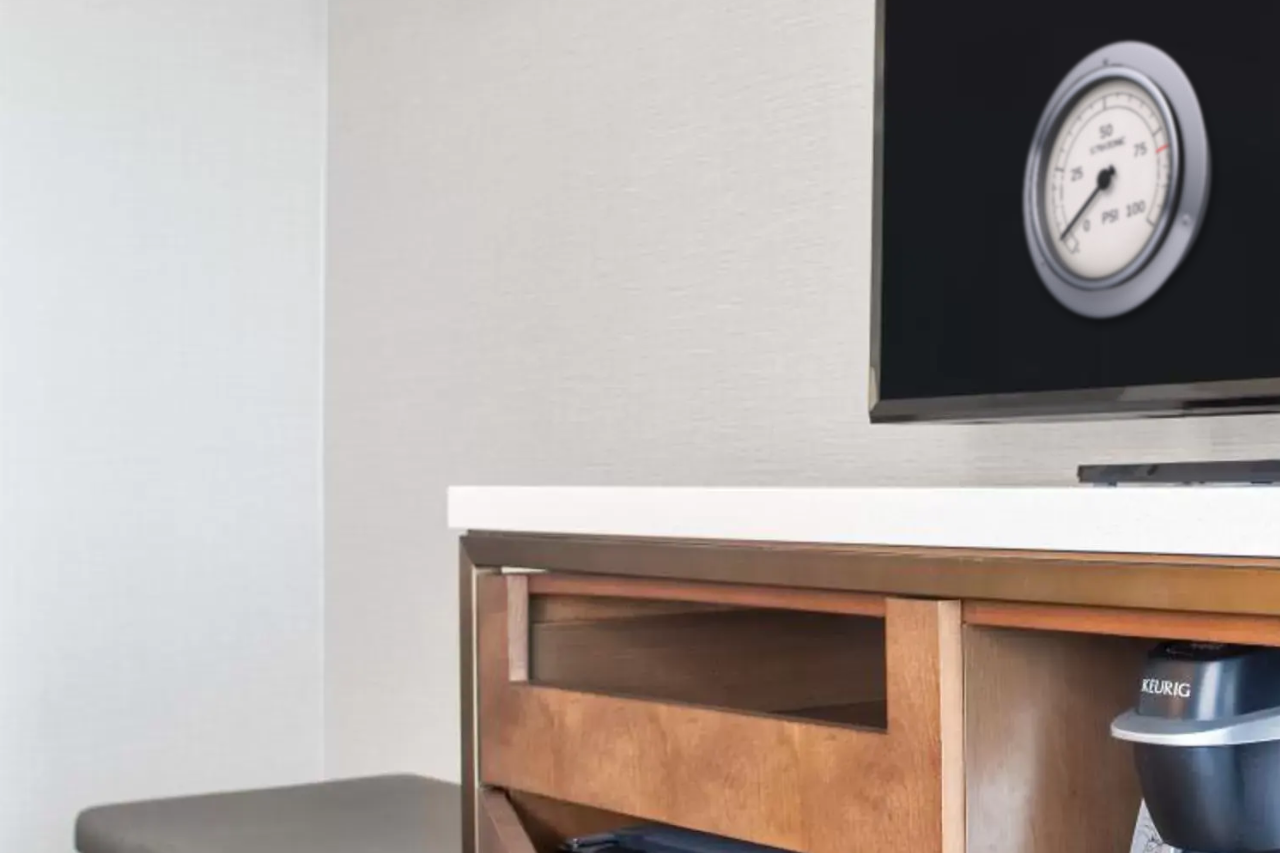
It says 5 psi
